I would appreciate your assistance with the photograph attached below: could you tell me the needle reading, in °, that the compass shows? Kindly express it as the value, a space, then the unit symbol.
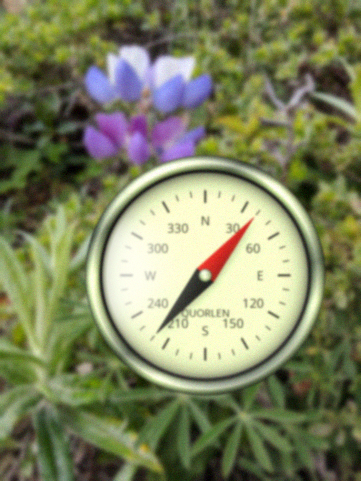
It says 40 °
